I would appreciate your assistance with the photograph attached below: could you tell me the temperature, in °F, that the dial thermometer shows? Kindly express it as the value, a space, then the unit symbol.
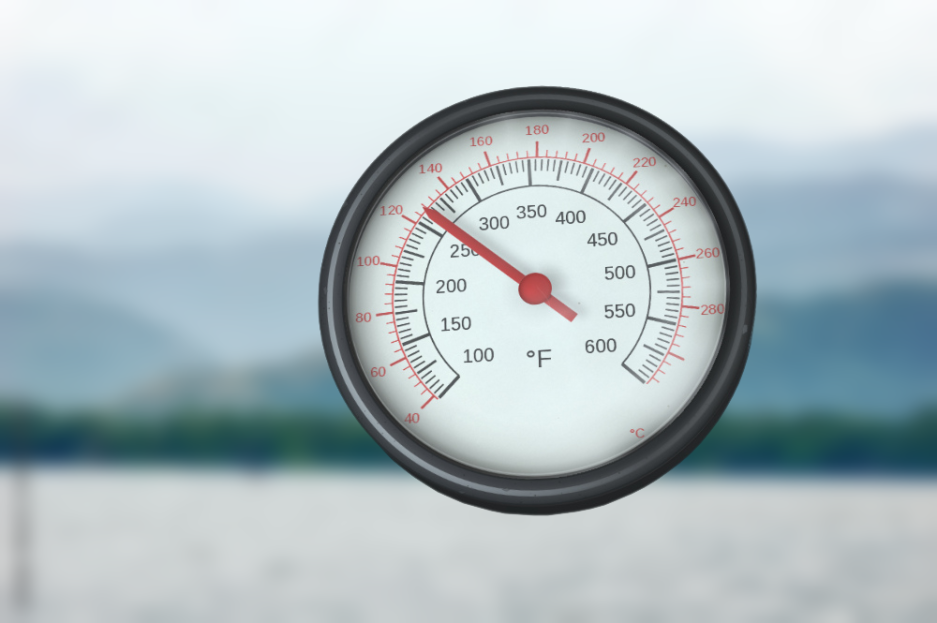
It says 260 °F
